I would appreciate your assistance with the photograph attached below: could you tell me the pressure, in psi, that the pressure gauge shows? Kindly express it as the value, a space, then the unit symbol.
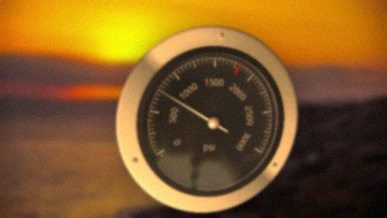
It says 750 psi
